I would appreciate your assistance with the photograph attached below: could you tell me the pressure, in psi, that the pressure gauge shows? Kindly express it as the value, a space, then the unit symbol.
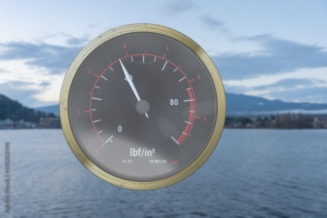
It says 40 psi
